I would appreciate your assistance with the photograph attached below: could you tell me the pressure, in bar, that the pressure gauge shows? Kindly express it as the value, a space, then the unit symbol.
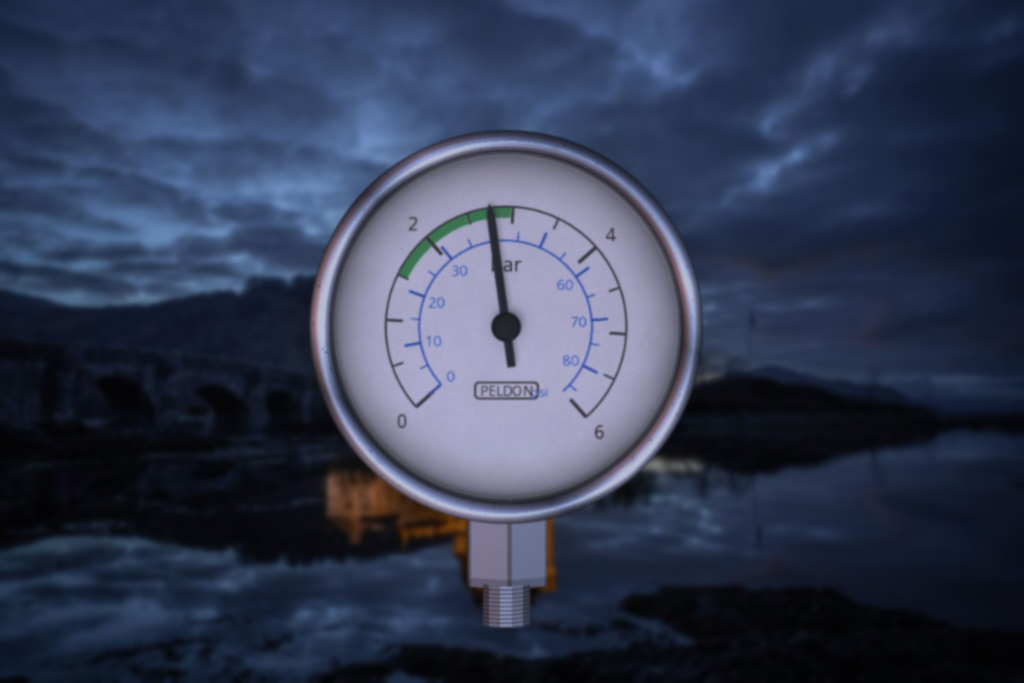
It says 2.75 bar
